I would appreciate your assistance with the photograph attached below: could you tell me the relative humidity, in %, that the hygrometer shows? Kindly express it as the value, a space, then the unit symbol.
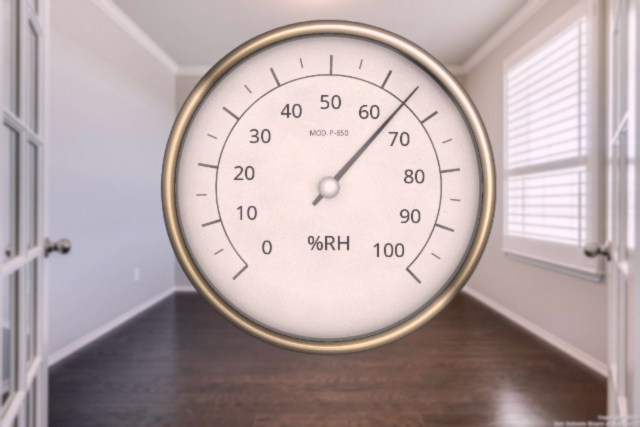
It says 65 %
